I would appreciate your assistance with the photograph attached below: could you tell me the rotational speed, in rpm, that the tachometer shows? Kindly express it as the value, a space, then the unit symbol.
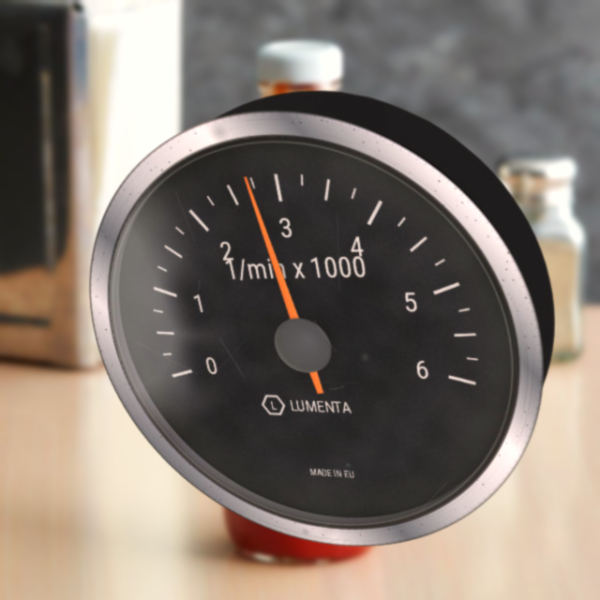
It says 2750 rpm
